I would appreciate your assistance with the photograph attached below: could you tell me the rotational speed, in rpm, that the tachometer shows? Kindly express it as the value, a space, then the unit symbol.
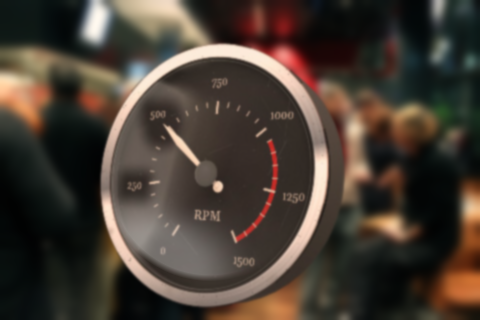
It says 500 rpm
